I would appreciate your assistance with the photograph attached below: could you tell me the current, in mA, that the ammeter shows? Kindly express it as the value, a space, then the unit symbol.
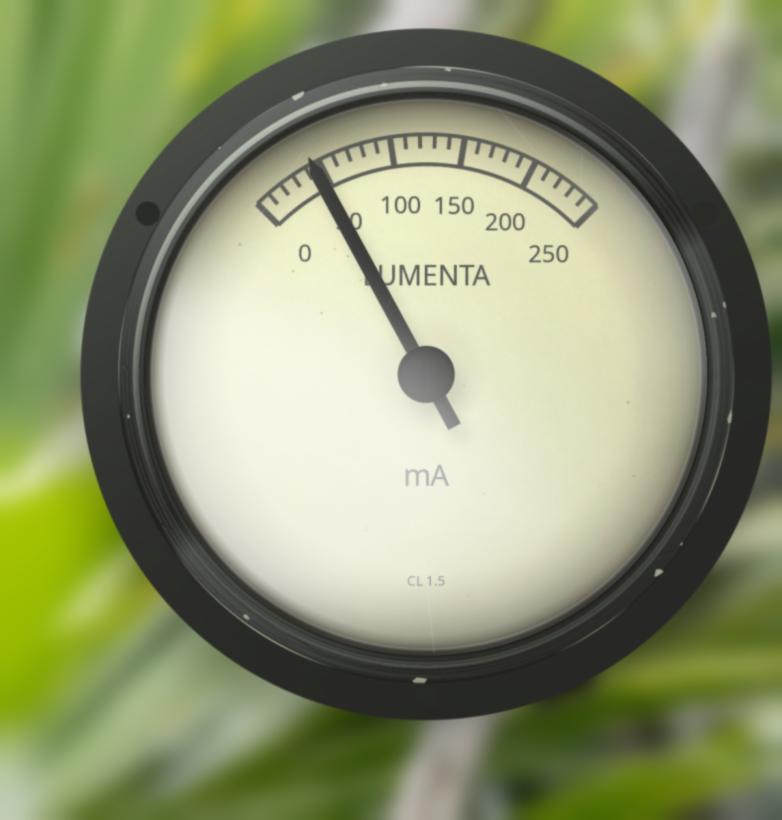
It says 45 mA
